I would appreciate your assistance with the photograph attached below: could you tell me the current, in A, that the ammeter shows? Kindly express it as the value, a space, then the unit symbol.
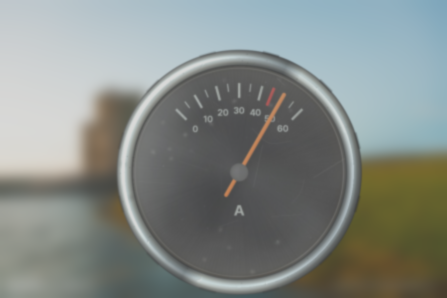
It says 50 A
